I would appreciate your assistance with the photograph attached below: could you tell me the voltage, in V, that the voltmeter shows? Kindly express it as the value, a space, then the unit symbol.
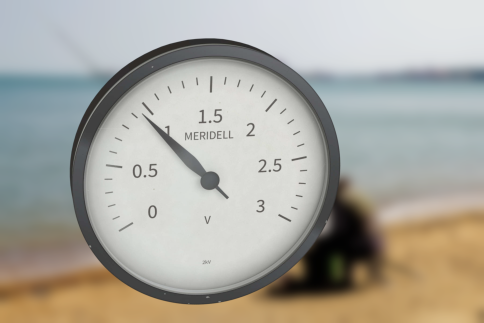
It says 0.95 V
